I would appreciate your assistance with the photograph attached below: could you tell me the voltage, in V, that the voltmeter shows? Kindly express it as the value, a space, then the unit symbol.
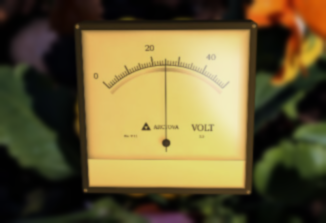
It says 25 V
